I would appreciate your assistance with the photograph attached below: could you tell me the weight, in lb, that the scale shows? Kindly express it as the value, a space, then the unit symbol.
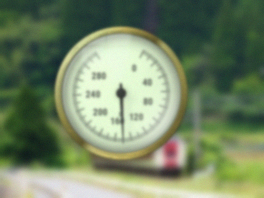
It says 150 lb
